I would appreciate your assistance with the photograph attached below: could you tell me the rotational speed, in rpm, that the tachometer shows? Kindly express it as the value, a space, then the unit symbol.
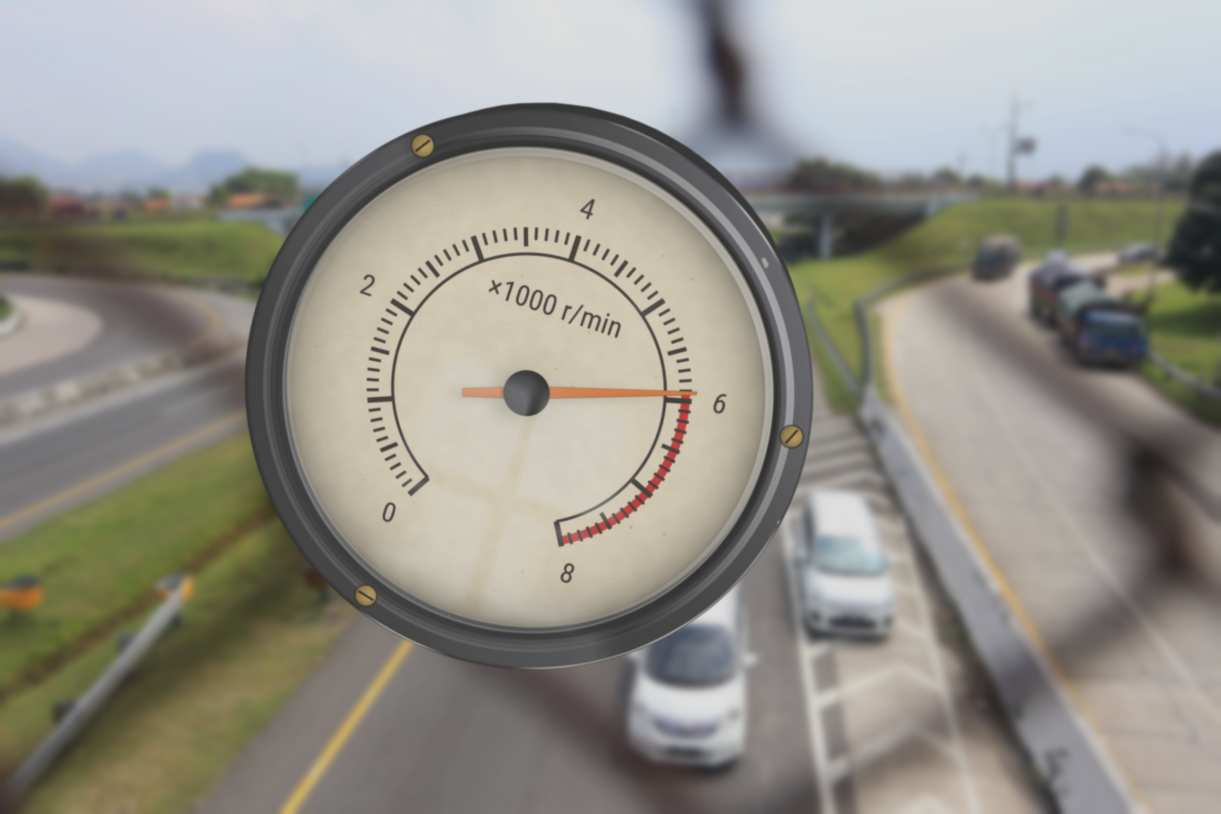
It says 5900 rpm
